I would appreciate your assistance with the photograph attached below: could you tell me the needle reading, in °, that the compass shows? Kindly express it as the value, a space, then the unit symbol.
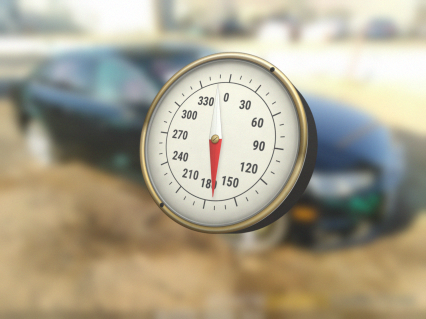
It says 170 °
